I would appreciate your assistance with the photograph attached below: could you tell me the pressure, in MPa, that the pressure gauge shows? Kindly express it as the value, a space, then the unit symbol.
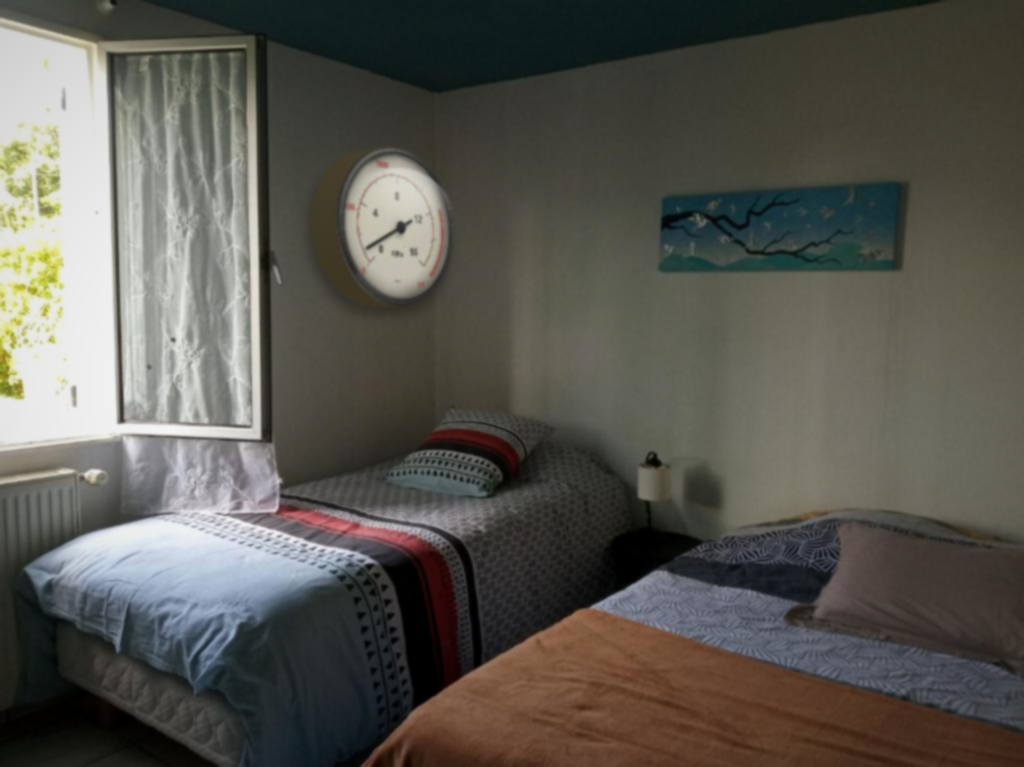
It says 1 MPa
